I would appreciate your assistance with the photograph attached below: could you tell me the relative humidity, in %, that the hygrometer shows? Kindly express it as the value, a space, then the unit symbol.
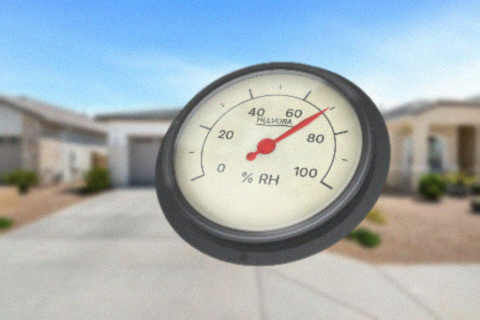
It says 70 %
